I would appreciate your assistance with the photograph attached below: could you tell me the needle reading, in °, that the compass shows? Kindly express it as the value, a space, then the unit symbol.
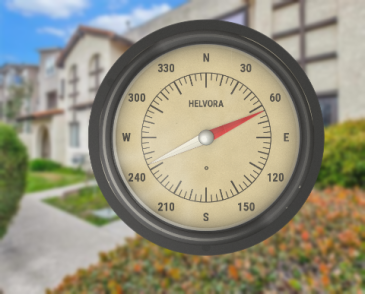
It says 65 °
